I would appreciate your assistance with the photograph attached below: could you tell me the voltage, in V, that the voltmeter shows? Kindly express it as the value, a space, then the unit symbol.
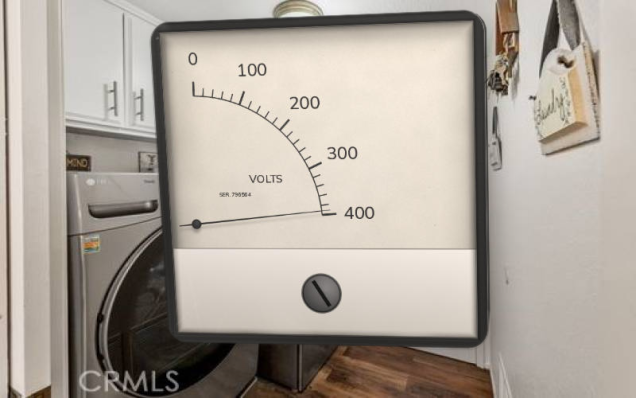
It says 390 V
